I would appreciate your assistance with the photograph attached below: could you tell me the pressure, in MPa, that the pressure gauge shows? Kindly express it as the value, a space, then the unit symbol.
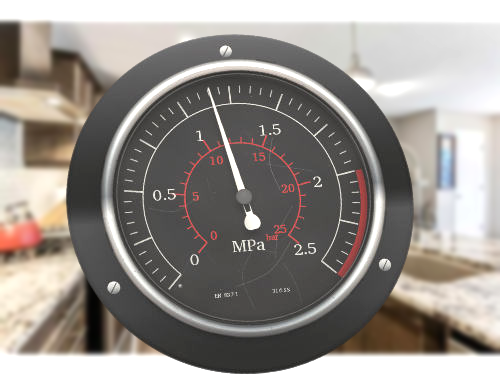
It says 1.15 MPa
